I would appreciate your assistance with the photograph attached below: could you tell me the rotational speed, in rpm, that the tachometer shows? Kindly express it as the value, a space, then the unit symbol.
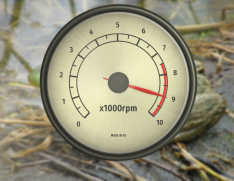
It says 9000 rpm
